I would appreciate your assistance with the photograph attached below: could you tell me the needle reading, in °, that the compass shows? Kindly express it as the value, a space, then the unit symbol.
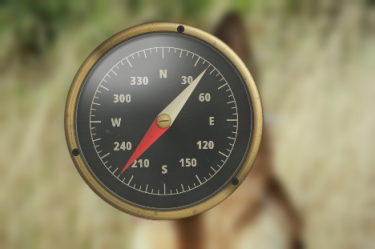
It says 220 °
